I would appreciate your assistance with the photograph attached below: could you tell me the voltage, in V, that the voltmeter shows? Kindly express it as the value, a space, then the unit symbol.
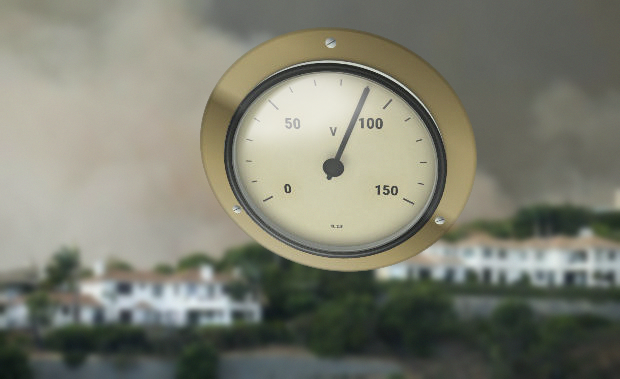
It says 90 V
